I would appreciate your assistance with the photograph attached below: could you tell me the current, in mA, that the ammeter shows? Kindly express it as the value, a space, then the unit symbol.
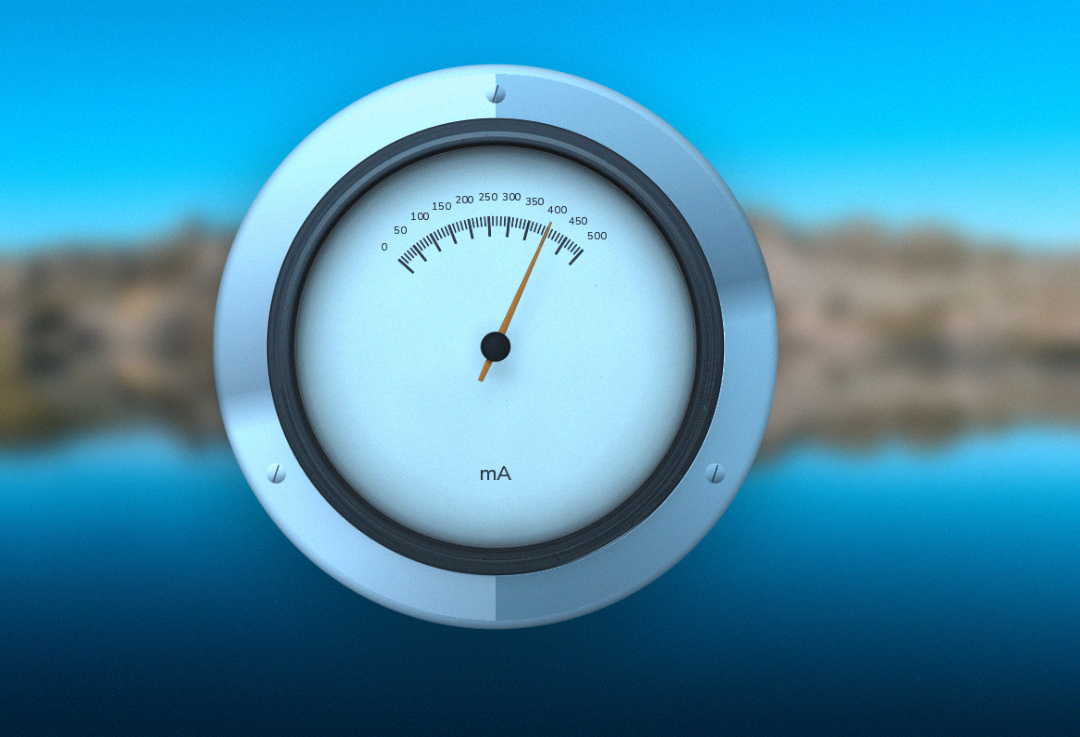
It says 400 mA
